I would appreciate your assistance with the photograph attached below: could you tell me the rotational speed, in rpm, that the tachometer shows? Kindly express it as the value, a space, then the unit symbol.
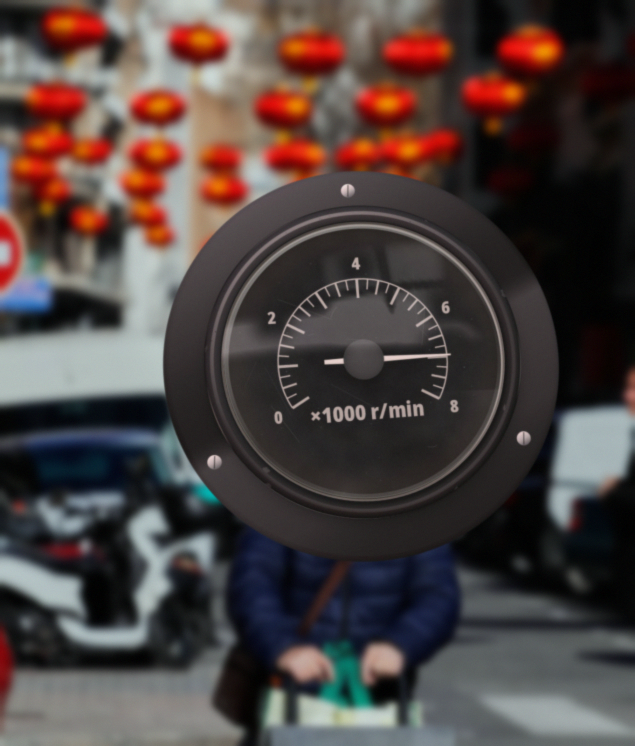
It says 7000 rpm
